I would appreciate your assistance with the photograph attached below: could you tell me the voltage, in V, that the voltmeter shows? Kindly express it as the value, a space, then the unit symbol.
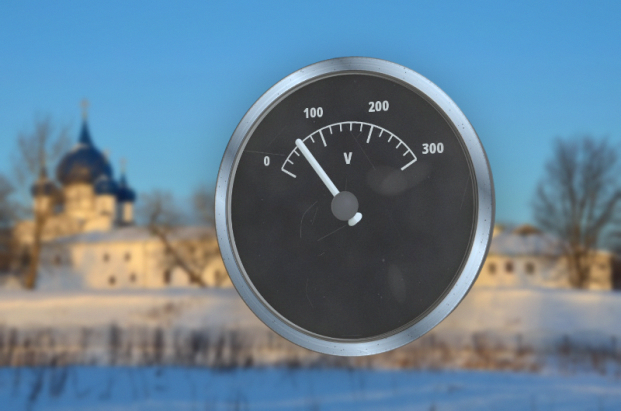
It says 60 V
